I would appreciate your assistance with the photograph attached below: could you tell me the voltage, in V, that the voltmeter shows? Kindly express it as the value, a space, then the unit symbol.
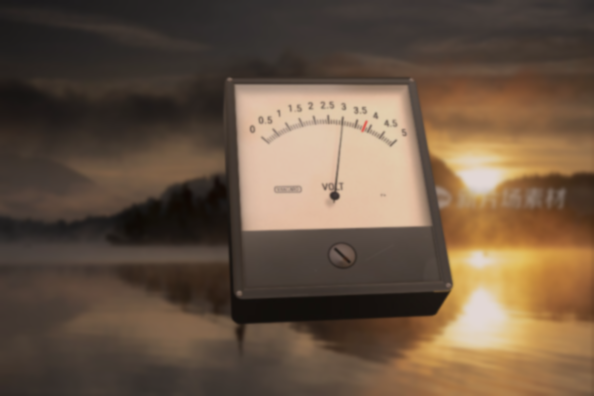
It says 3 V
